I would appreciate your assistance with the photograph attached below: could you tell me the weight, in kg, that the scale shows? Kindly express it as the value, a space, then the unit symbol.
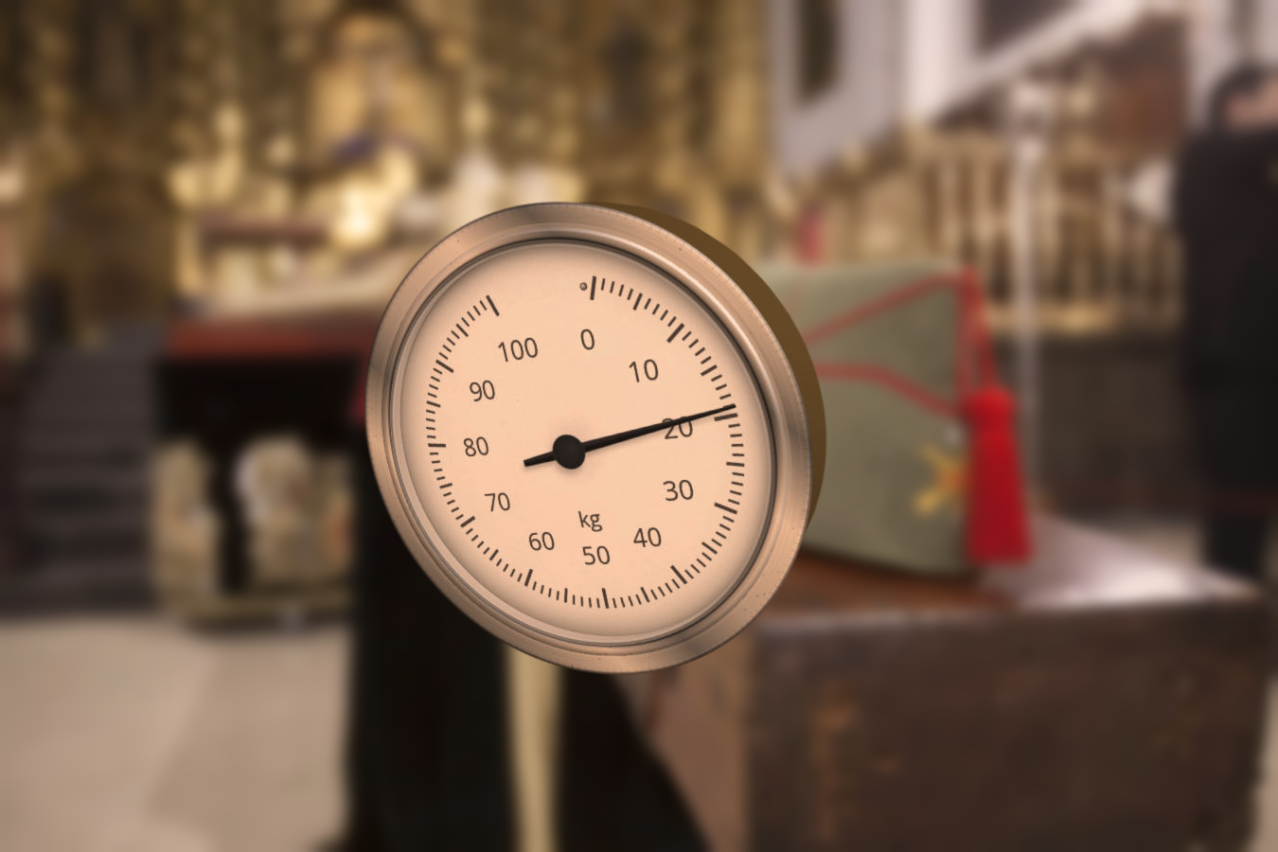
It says 19 kg
